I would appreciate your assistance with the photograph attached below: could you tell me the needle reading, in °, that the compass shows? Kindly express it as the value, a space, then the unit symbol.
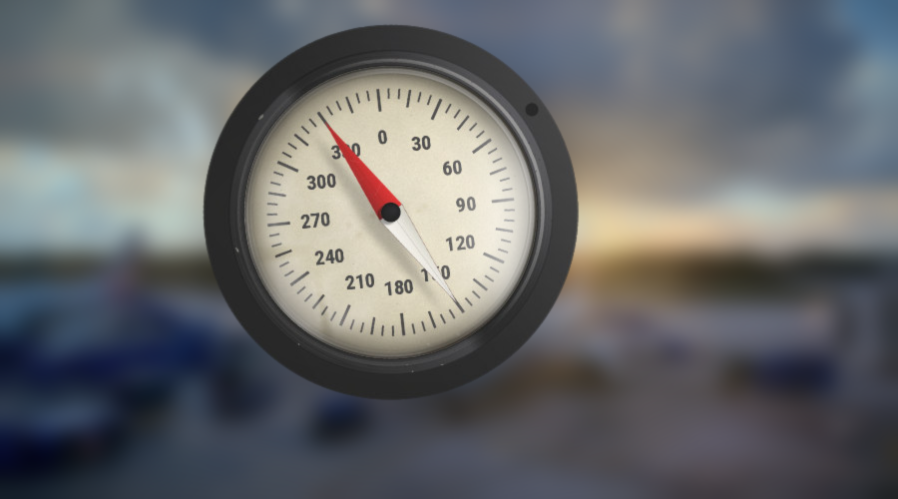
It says 330 °
